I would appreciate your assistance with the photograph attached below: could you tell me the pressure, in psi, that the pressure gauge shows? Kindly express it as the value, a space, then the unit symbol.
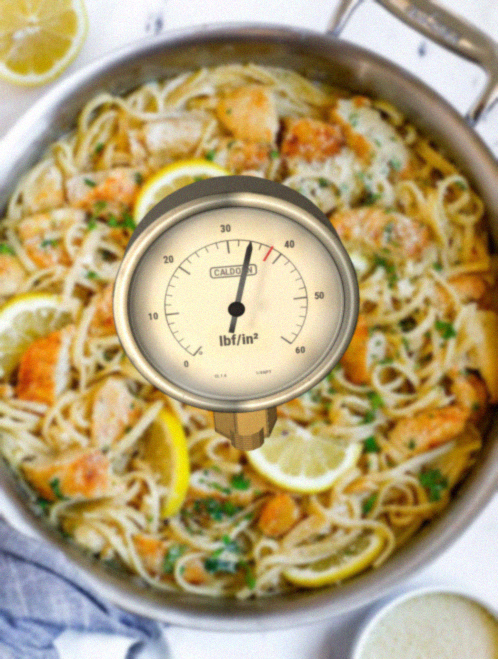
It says 34 psi
